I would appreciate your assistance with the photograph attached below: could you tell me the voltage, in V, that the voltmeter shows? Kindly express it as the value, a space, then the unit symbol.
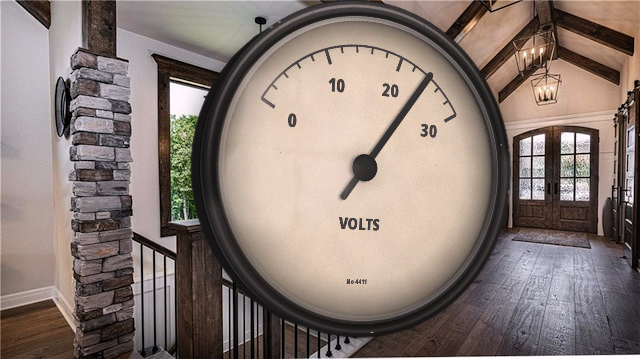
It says 24 V
